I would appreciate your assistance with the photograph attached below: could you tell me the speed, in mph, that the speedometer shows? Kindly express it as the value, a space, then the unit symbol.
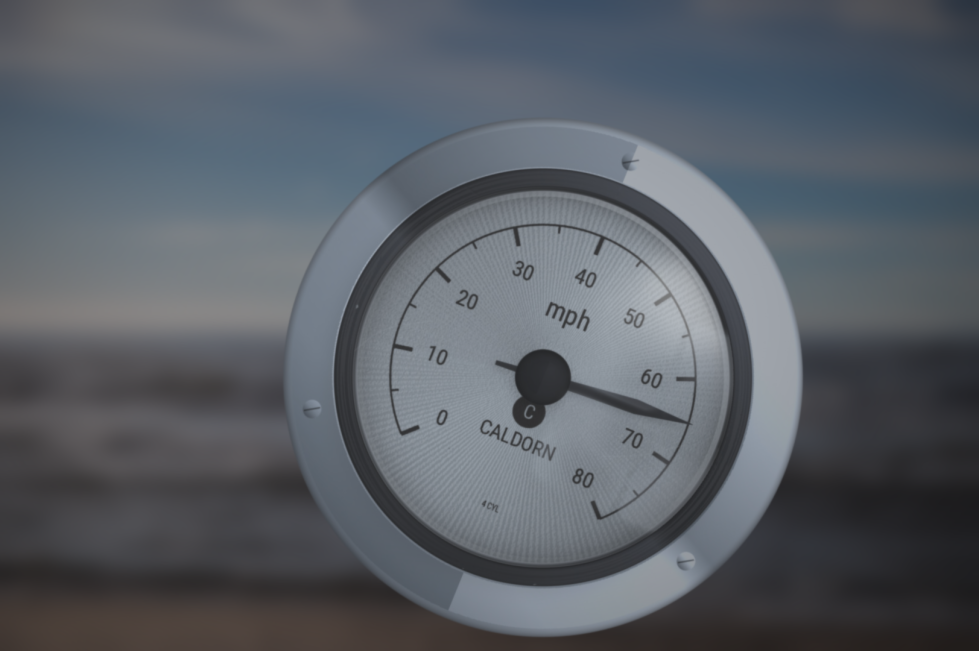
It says 65 mph
